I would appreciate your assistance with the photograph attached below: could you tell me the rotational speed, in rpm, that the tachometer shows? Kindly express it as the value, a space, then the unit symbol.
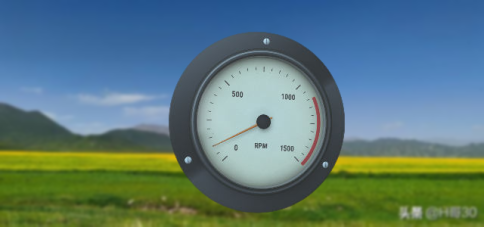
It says 100 rpm
